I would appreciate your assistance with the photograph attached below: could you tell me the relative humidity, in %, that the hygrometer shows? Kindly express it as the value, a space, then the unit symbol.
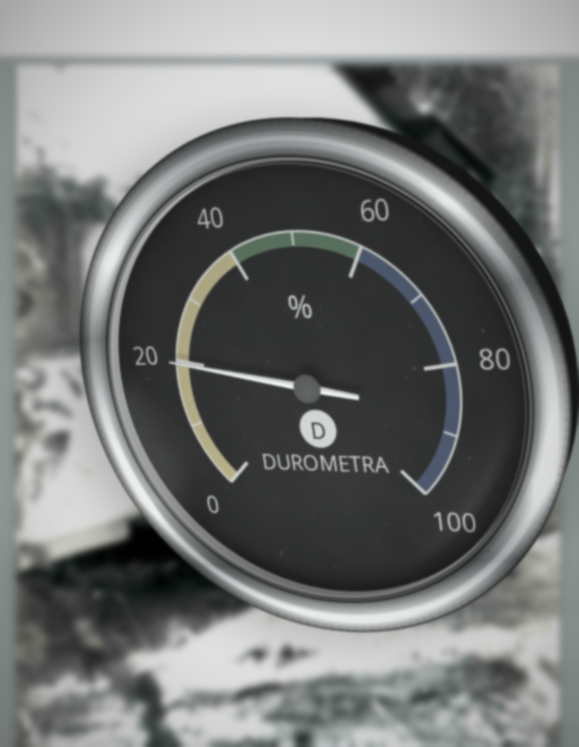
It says 20 %
